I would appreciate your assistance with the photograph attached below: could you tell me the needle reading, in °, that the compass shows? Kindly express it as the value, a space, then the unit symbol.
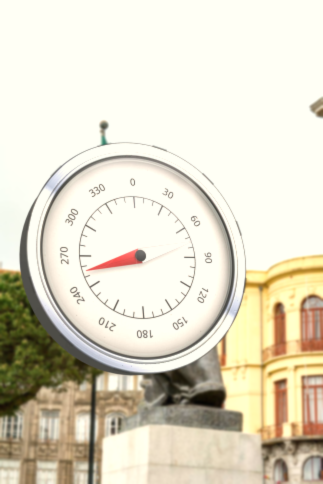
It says 255 °
